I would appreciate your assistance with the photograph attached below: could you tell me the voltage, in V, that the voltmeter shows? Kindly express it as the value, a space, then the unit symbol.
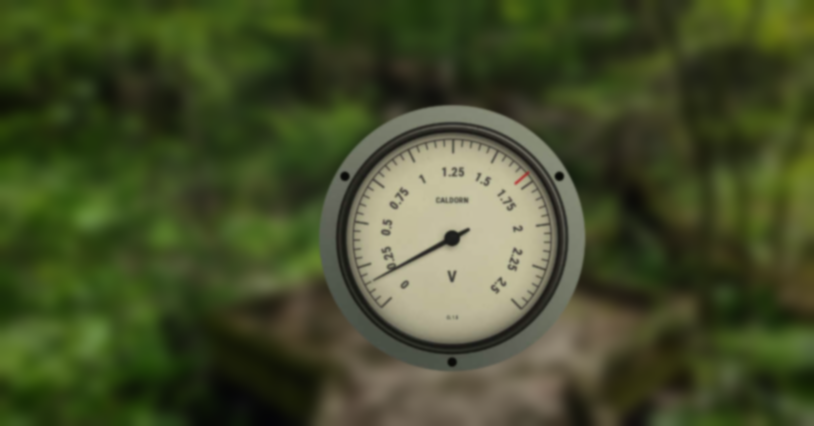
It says 0.15 V
